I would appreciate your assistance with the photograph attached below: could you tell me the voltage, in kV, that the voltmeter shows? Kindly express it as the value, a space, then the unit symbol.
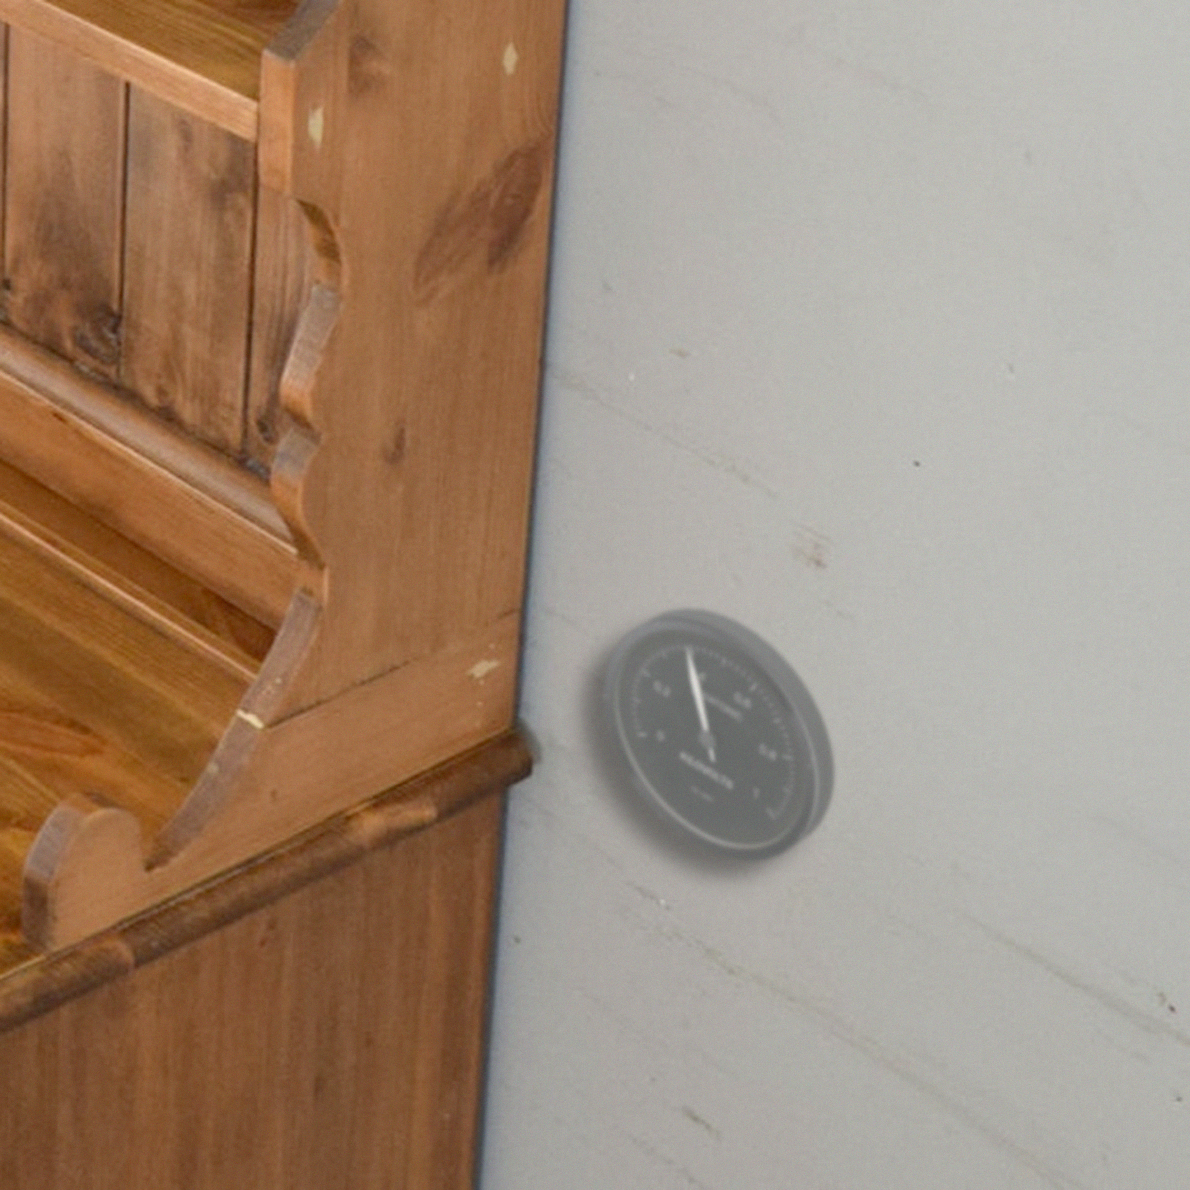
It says 0.4 kV
